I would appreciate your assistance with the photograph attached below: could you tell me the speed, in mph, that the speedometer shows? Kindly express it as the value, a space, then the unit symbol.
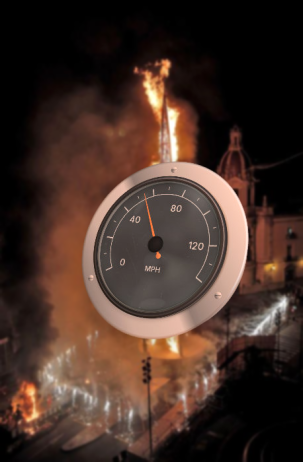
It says 55 mph
